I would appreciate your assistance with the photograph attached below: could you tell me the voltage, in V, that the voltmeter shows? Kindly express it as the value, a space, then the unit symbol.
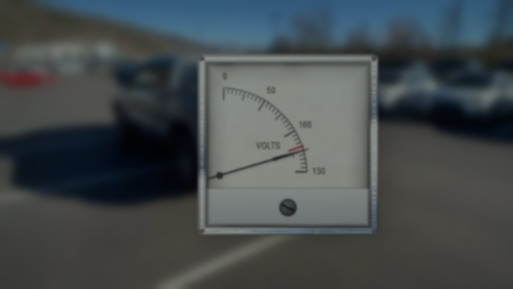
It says 125 V
